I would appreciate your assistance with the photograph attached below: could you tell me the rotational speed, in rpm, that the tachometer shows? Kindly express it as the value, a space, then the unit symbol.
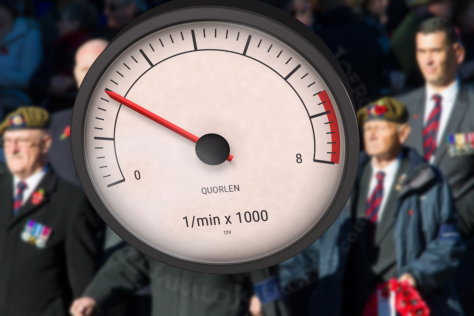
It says 2000 rpm
